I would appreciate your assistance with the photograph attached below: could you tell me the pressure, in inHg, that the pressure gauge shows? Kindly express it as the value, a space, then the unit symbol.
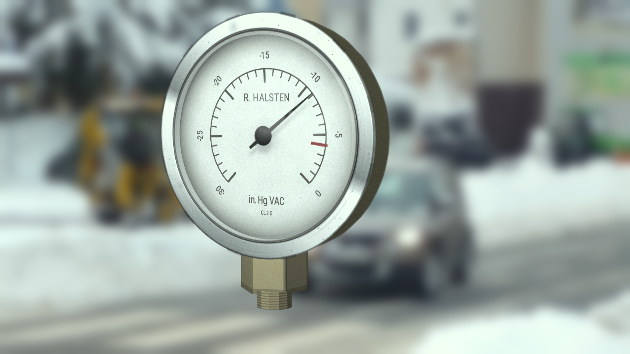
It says -9 inHg
